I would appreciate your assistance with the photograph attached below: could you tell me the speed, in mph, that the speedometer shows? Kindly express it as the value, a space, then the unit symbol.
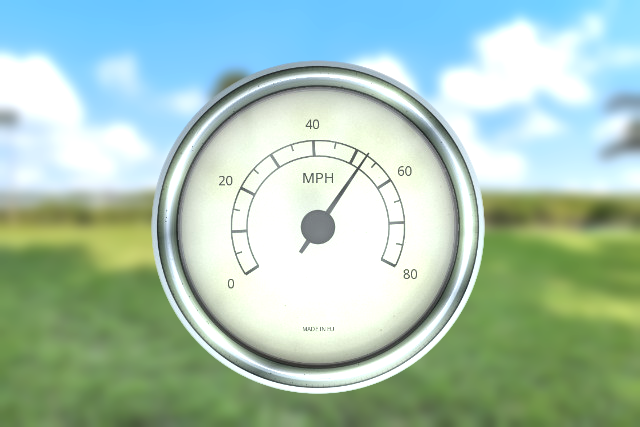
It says 52.5 mph
